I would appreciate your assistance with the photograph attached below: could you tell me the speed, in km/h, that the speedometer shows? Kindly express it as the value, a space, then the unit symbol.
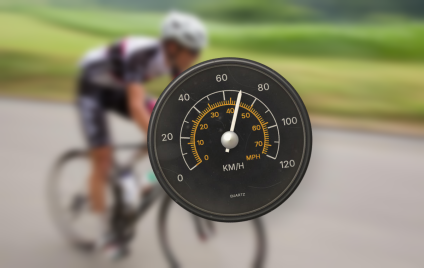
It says 70 km/h
